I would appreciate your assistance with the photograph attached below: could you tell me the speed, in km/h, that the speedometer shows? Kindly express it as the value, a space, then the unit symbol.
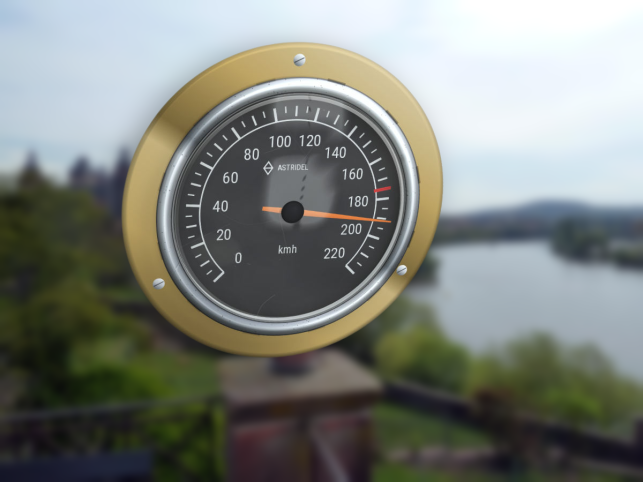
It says 190 km/h
